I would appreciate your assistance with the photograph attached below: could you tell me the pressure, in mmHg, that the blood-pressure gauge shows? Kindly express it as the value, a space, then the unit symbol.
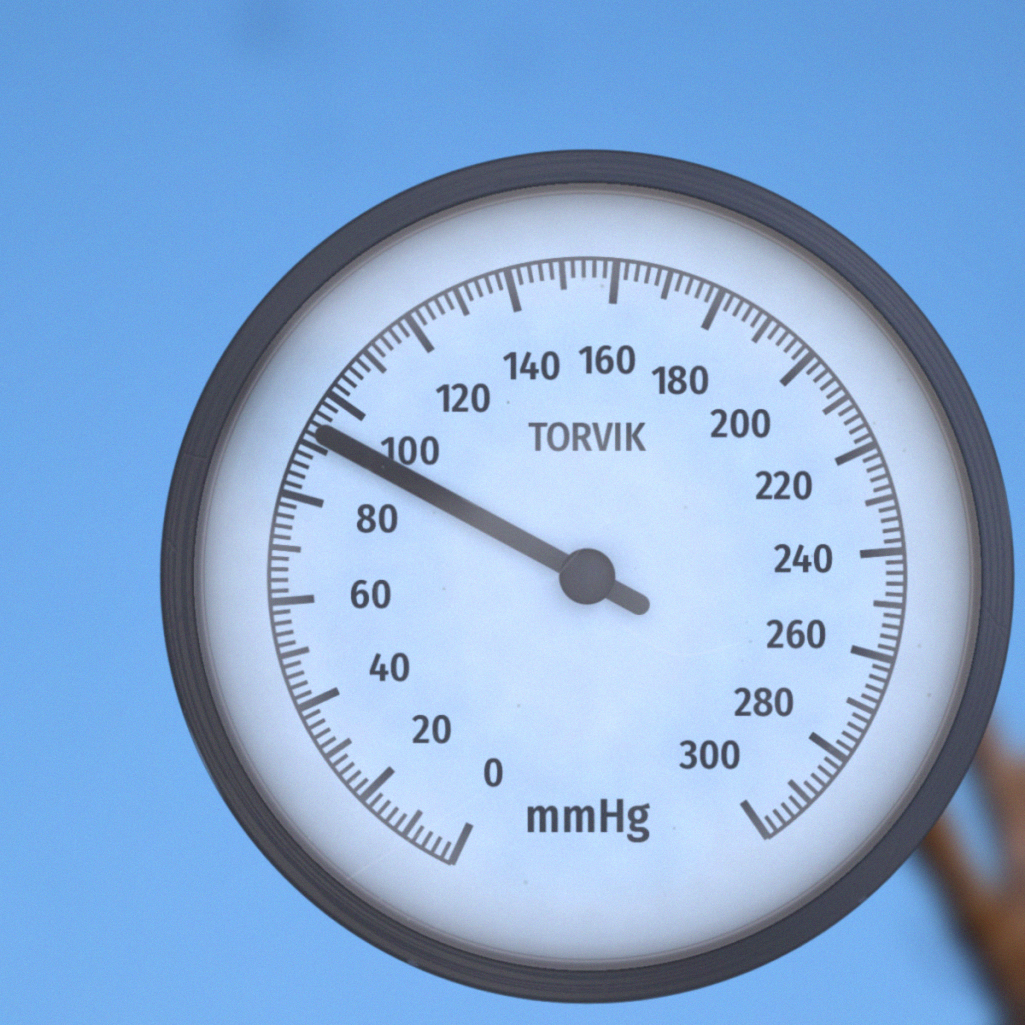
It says 93 mmHg
